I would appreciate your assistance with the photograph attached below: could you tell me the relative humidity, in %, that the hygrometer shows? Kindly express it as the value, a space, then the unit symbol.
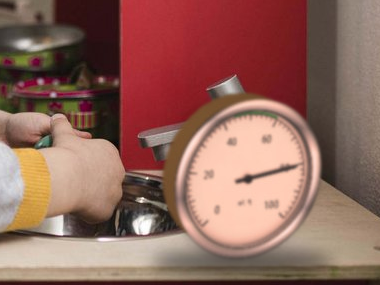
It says 80 %
